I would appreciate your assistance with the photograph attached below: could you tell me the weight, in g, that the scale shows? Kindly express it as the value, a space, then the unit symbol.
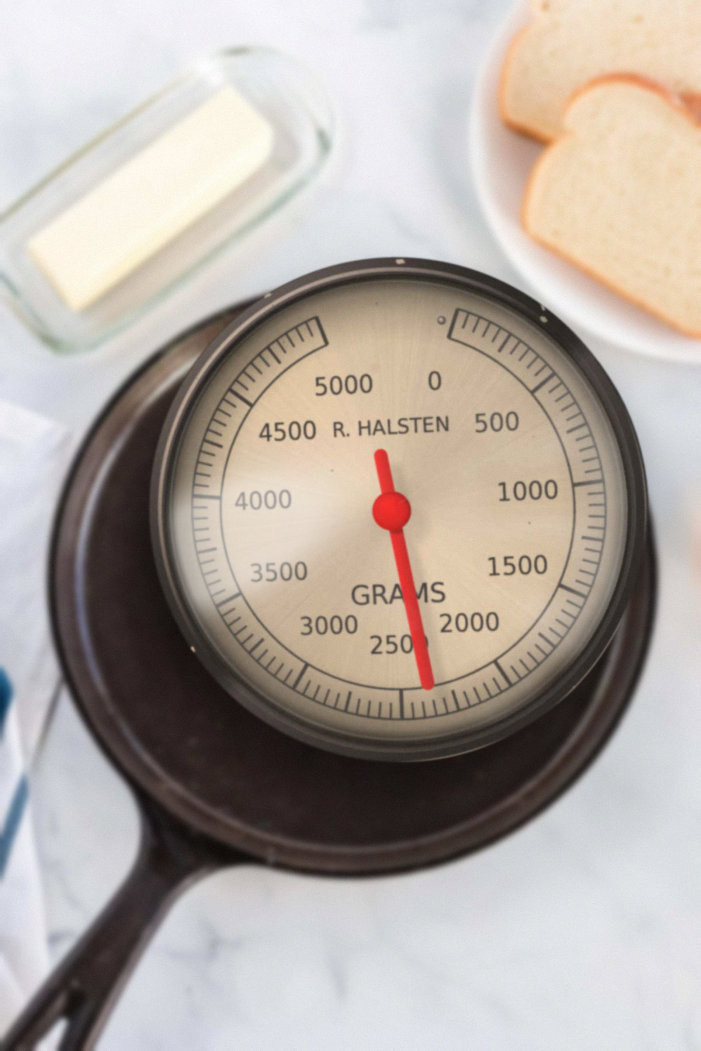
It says 2350 g
